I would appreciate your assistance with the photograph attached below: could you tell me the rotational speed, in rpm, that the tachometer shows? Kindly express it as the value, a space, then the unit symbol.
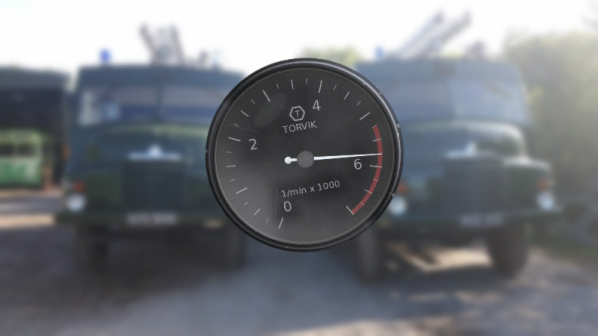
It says 5750 rpm
